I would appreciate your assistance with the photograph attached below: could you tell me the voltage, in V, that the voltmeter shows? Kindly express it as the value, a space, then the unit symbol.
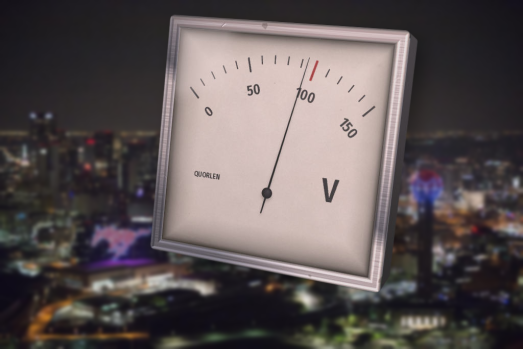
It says 95 V
